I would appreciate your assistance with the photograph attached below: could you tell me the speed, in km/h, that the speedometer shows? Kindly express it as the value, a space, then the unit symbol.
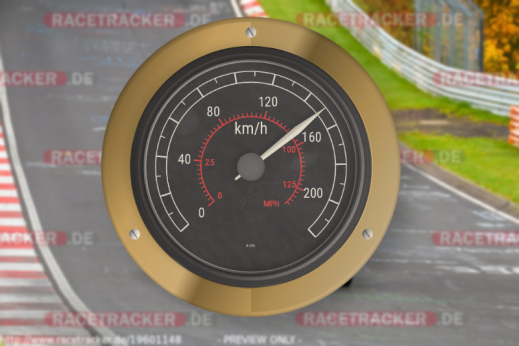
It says 150 km/h
